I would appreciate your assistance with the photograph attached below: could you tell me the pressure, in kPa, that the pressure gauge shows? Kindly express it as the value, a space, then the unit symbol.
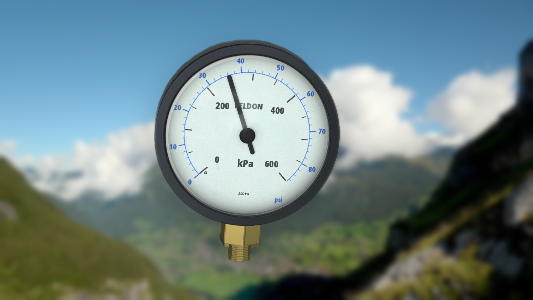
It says 250 kPa
